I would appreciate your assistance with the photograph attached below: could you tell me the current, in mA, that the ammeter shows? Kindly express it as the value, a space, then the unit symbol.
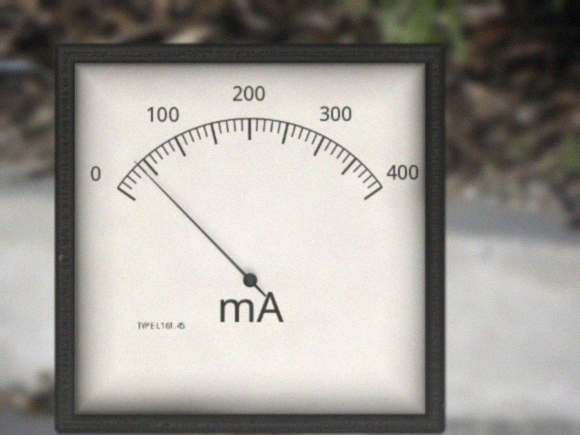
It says 40 mA
